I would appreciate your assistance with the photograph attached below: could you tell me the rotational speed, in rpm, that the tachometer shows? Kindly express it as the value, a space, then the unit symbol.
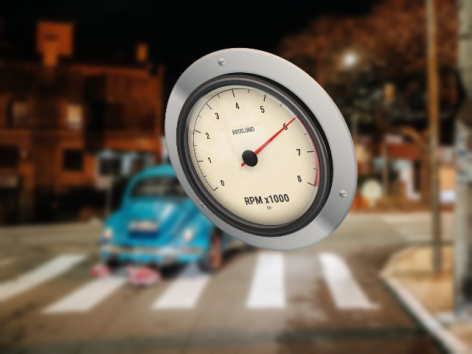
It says 6000 rpm
